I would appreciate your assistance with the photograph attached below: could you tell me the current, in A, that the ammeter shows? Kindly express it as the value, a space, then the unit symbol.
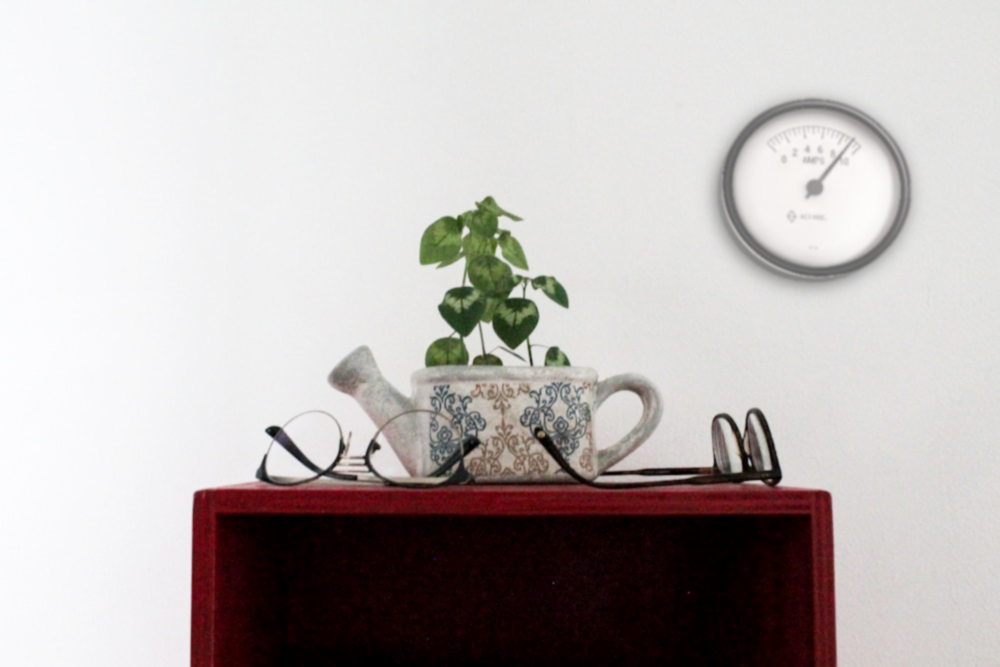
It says 9 A
